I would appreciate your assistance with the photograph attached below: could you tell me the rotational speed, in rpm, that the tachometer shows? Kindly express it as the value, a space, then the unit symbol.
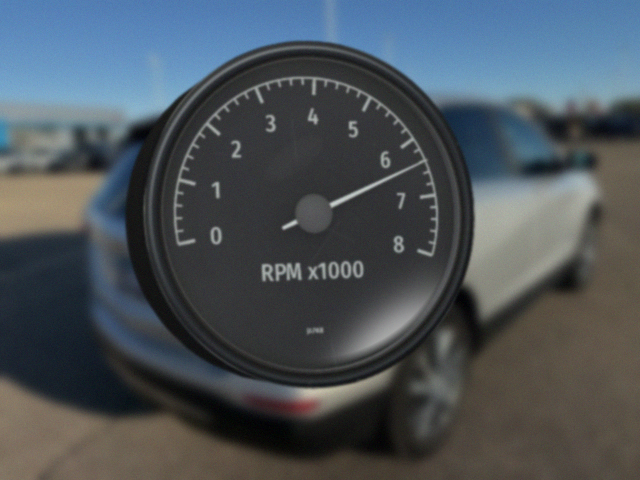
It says 6400 rpm
